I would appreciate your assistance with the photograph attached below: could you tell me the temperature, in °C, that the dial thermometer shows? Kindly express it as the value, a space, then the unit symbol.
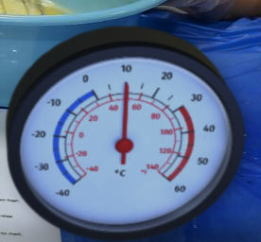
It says 10 °C
